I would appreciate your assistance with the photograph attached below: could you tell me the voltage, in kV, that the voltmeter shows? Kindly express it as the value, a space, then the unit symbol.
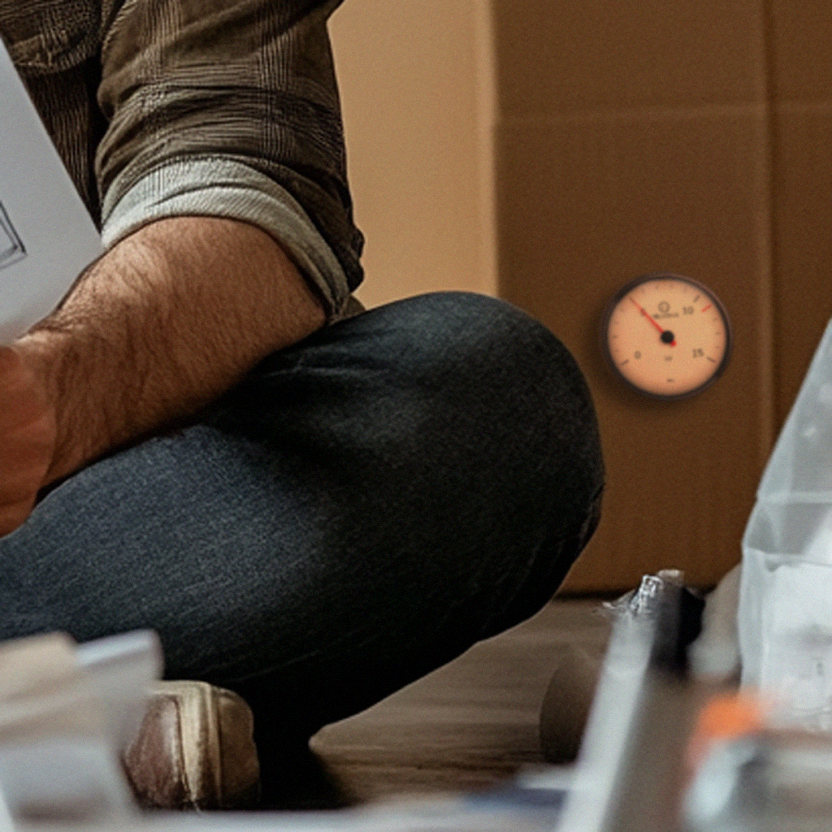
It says 5 kV
